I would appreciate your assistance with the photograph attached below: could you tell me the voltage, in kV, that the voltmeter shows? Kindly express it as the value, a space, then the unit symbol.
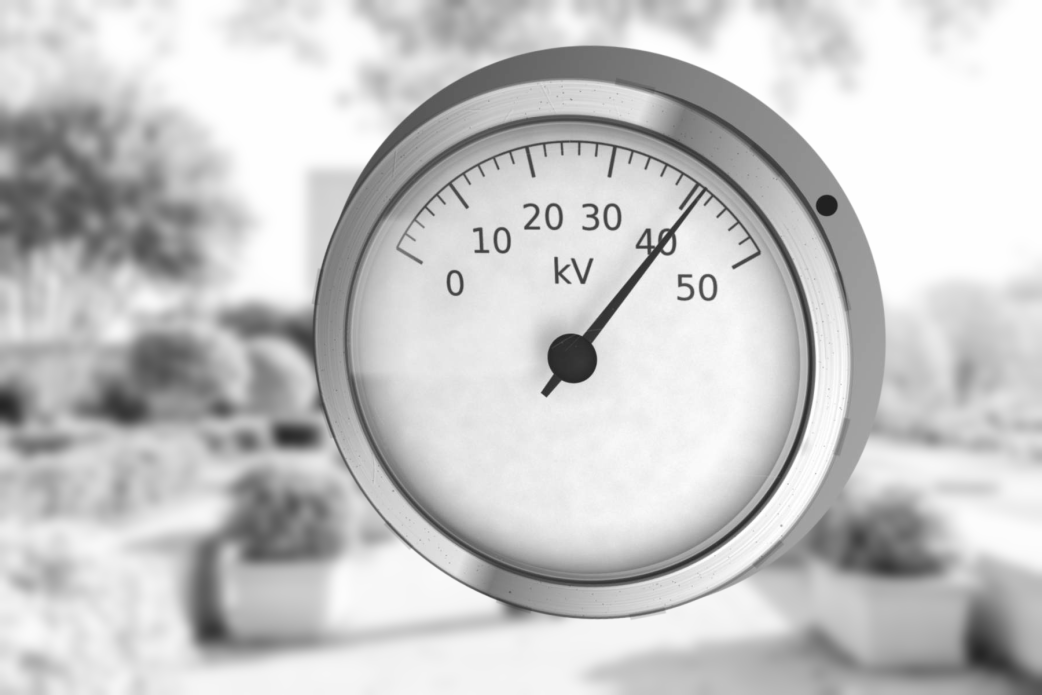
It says 41 kV
